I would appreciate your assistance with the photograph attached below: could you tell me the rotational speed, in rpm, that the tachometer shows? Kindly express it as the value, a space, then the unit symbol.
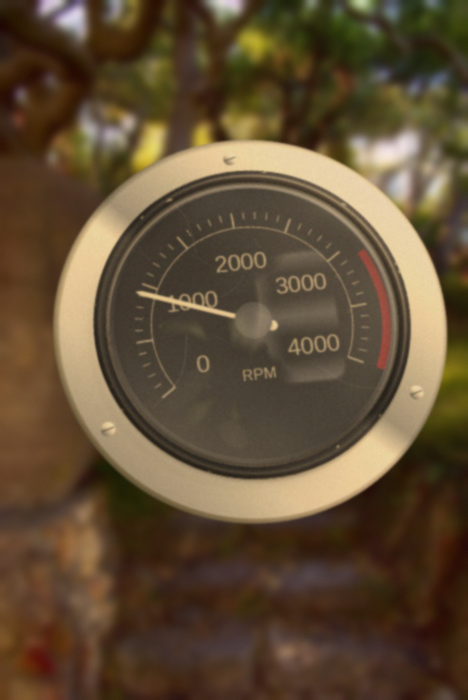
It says 900 rpm
